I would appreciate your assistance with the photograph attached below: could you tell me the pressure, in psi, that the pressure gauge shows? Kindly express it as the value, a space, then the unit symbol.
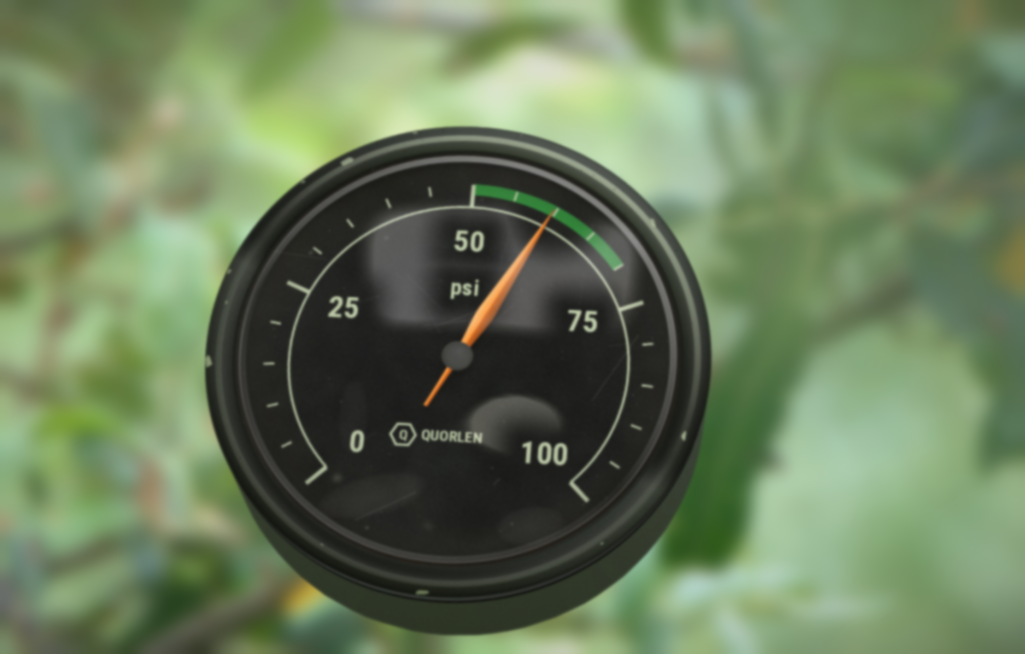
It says 60 psi
